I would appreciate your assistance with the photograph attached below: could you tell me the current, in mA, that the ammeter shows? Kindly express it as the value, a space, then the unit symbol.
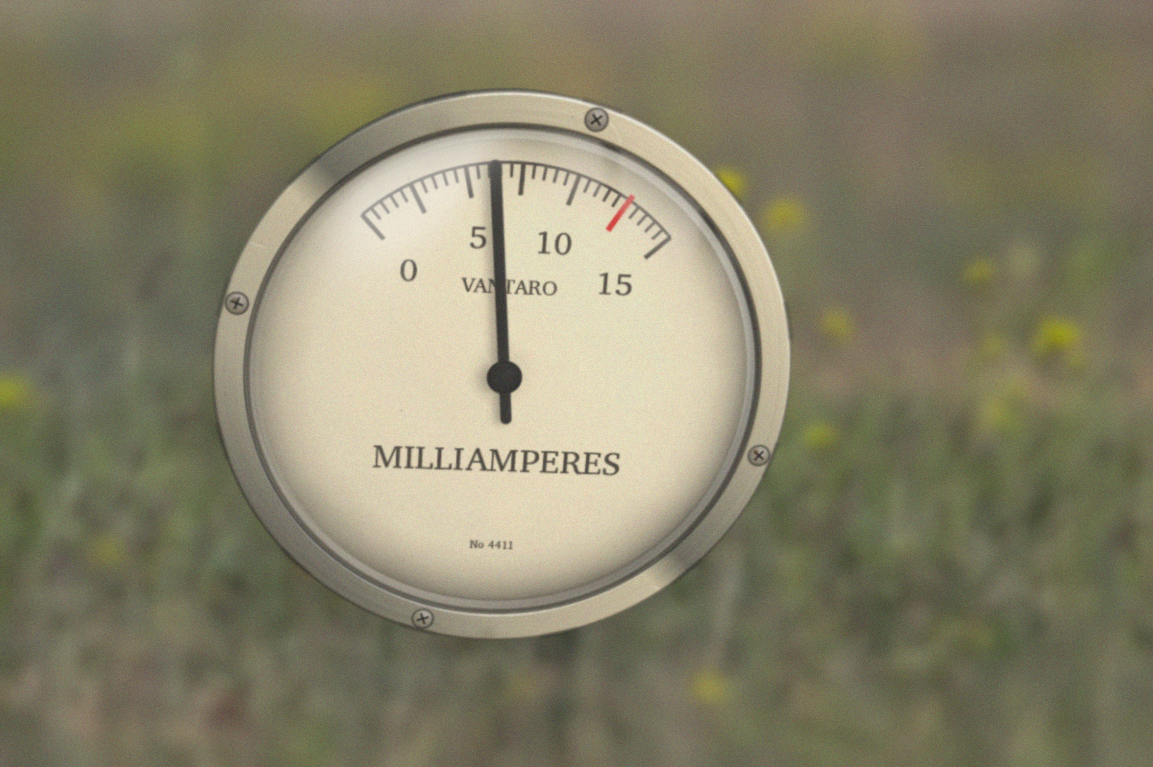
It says 6.25 mA
